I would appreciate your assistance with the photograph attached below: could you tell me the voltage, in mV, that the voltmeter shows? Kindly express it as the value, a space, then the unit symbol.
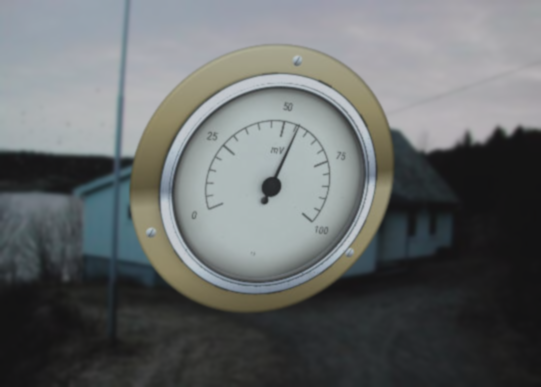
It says 55 mV
